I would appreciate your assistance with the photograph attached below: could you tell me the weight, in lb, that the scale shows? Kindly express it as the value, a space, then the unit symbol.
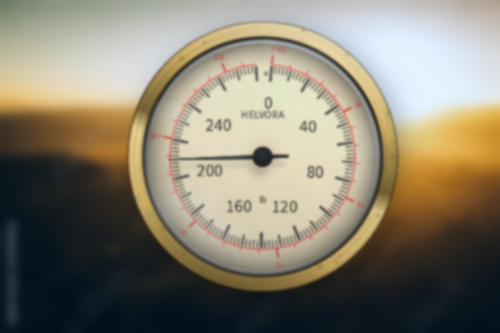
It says 210 lb
